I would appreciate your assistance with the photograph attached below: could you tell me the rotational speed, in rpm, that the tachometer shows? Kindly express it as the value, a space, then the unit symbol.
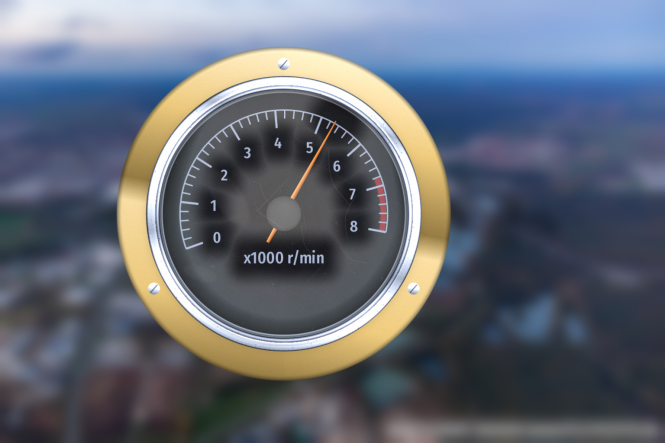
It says 5300 rpm
